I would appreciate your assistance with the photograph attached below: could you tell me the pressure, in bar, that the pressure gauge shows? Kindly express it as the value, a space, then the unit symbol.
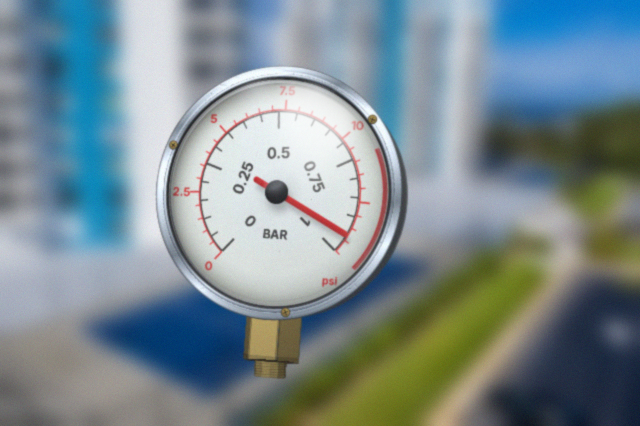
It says 0.95 bar
